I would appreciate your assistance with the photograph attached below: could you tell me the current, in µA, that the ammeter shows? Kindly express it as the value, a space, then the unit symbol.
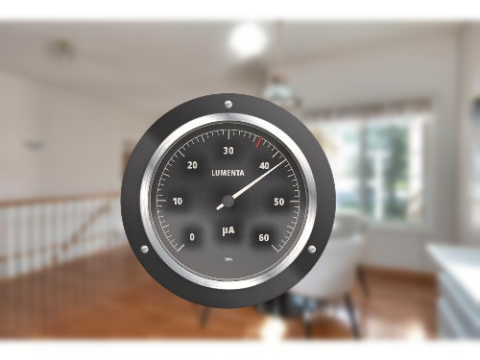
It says 42 µA
